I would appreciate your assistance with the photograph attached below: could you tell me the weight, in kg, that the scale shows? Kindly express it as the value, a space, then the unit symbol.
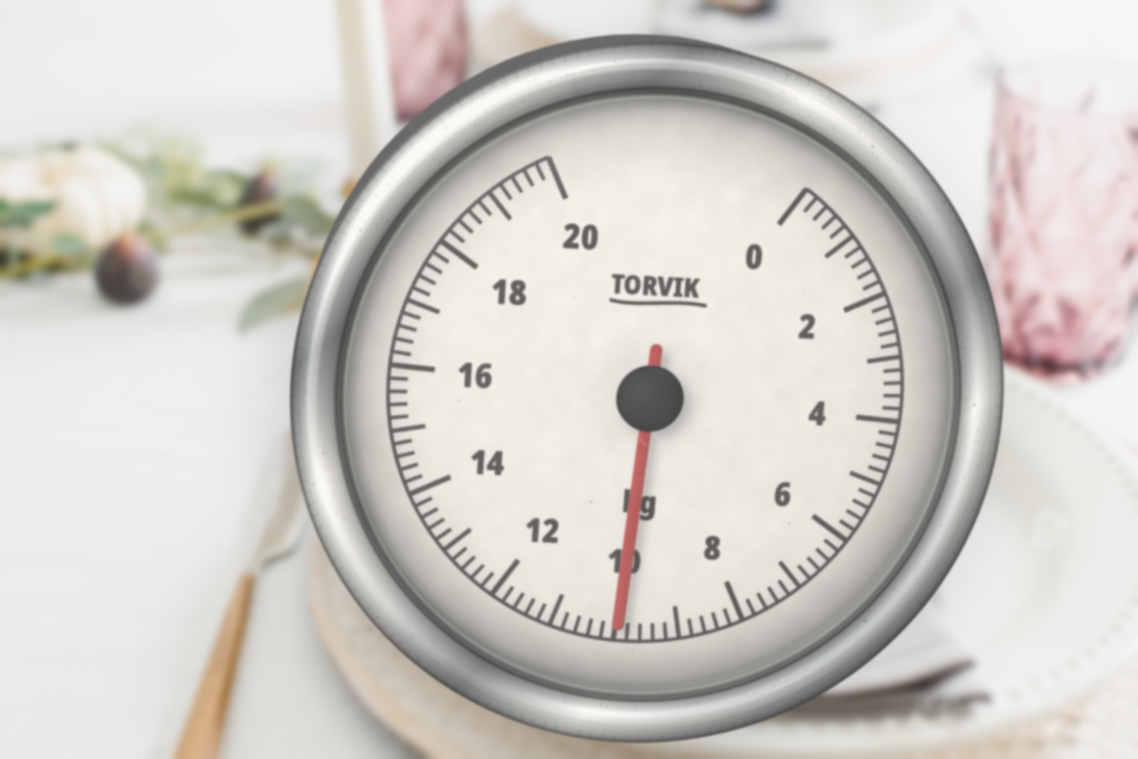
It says 10 kg
